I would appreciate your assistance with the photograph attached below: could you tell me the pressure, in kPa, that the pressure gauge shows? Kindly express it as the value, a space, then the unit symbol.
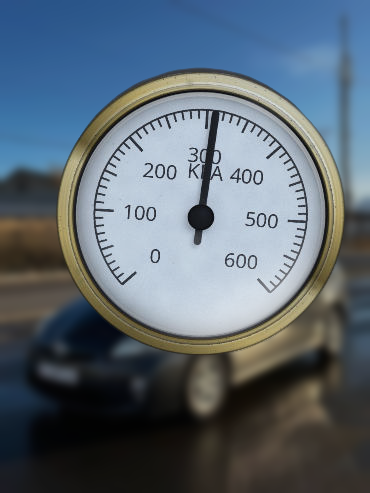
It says 310 kPa
